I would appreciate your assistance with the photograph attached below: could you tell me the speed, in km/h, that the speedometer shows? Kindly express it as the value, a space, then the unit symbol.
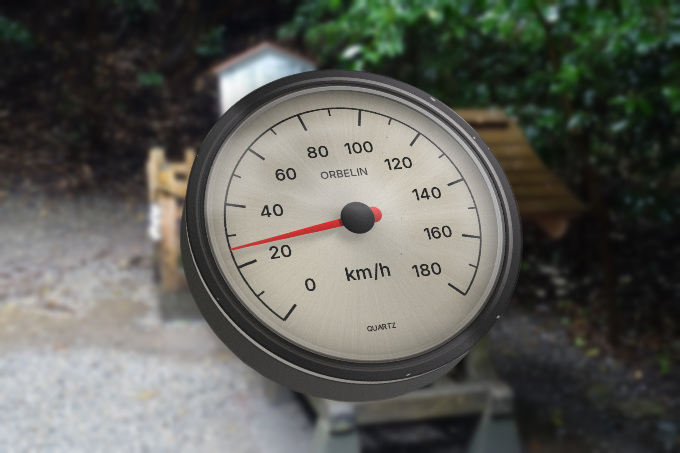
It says 25 km/h
